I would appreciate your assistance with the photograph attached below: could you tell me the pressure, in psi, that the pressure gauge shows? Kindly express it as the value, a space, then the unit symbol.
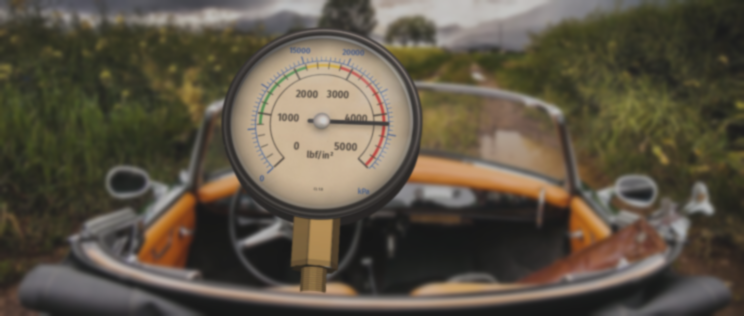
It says 4200 psi
